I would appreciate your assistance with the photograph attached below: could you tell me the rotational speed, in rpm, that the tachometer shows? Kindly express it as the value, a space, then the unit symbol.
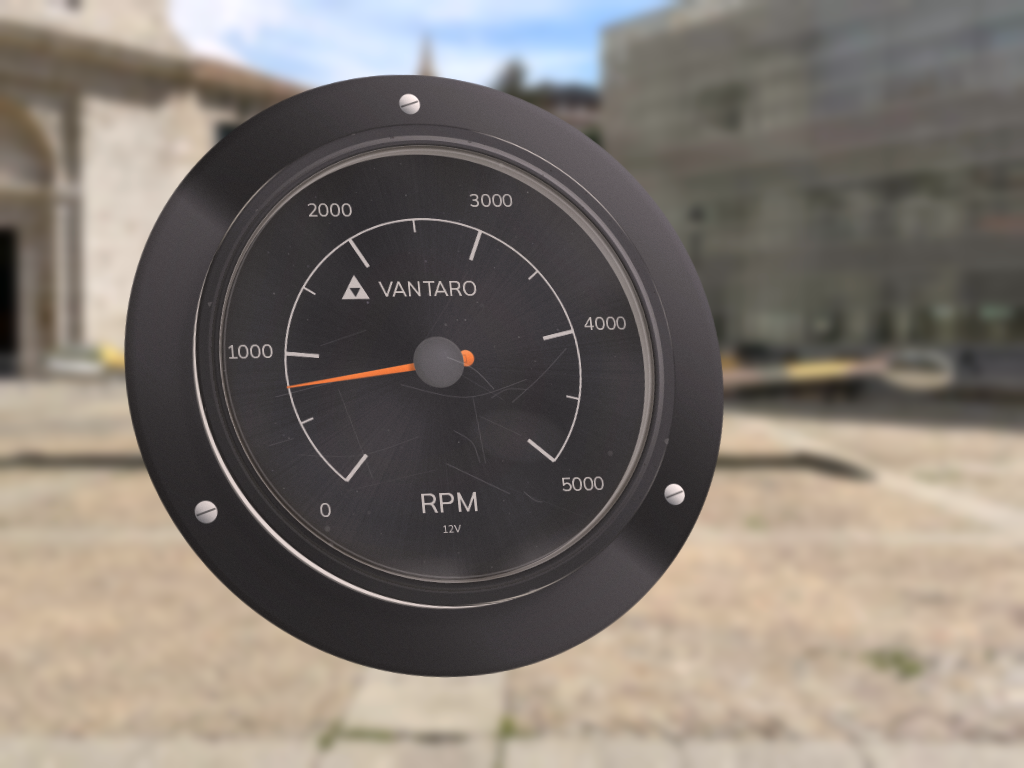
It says 750 rpm
